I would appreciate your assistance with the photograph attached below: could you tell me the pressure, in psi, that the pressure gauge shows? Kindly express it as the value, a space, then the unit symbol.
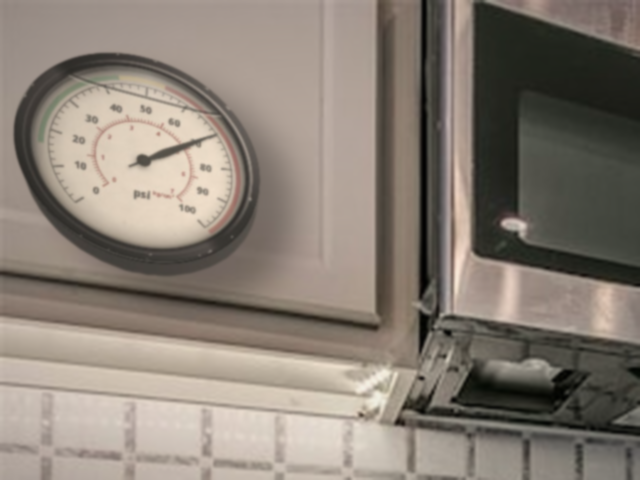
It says 70 psi
